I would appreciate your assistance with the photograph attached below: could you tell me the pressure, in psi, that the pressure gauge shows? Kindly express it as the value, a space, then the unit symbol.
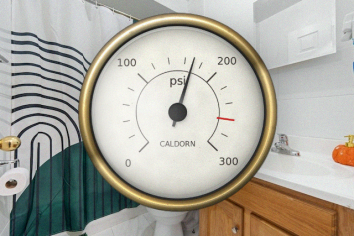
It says 170 psi
